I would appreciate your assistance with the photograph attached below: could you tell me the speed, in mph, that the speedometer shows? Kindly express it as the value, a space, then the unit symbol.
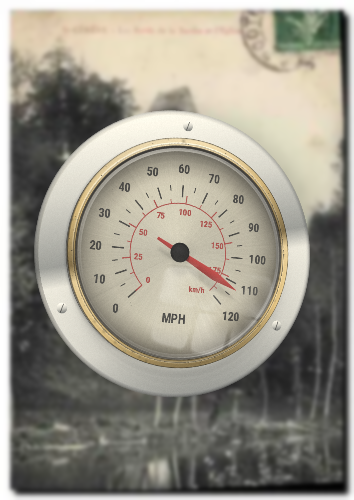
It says 112.5 mph
